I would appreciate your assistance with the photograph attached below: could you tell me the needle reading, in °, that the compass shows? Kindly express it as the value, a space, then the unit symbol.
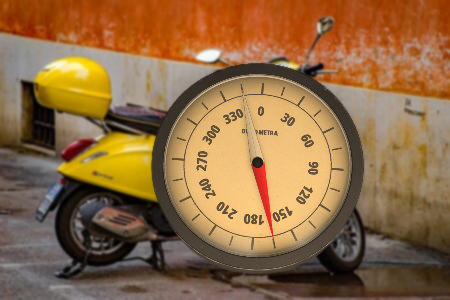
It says 165 °
